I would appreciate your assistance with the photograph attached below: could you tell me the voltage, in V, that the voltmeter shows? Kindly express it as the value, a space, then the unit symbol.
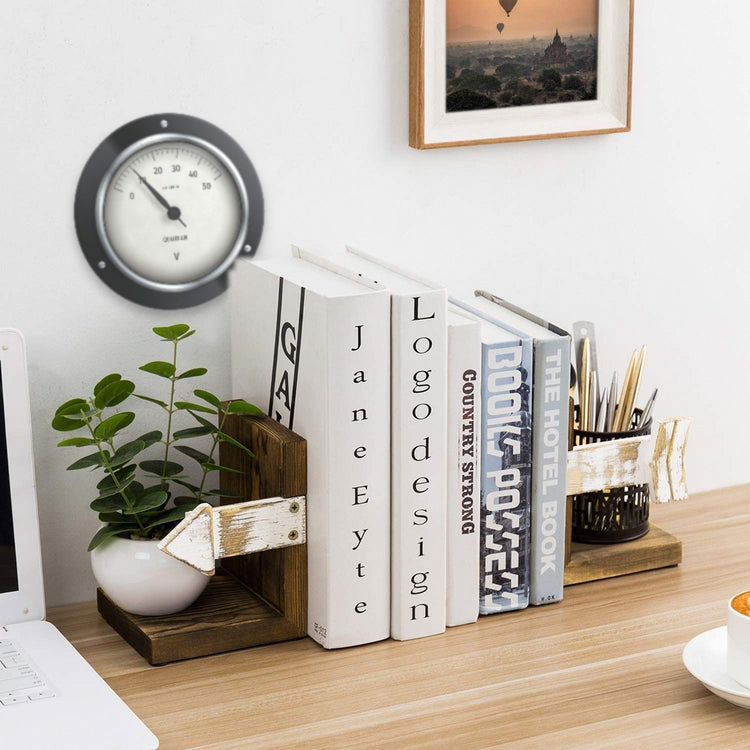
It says 10 V
